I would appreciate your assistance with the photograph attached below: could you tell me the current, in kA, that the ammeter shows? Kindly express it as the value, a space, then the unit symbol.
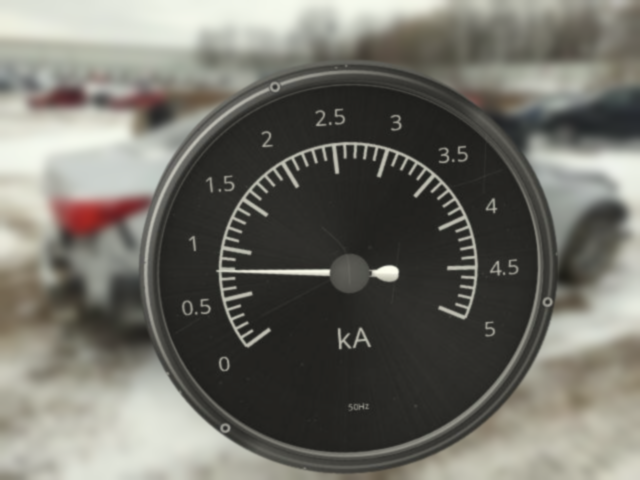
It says 0.8 kA
